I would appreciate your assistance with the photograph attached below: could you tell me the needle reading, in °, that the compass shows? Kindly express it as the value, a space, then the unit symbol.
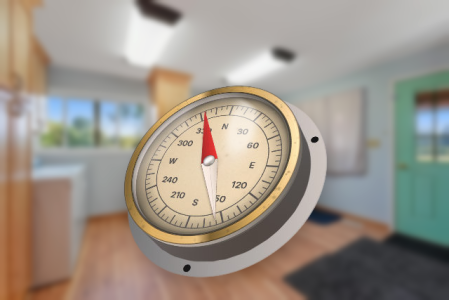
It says 335 °
